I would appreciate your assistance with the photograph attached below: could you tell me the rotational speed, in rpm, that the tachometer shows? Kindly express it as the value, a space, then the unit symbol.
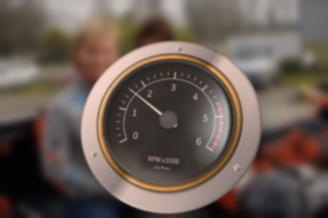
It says 1600 rpm
